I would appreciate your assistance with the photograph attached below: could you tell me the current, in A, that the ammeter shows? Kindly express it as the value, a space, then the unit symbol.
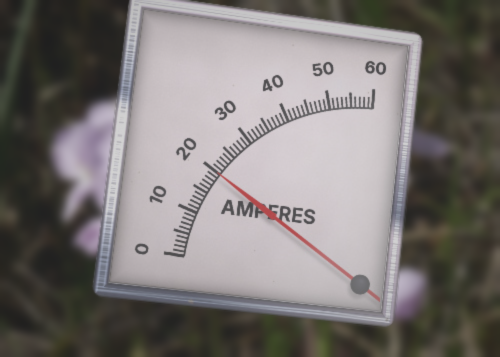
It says 20 A
